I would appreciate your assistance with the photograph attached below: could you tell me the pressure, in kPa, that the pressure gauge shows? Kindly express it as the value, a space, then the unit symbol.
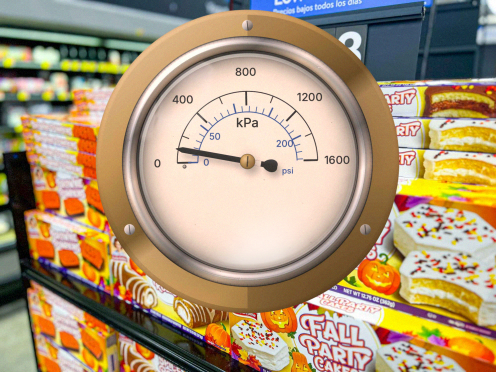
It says 100 kPa
